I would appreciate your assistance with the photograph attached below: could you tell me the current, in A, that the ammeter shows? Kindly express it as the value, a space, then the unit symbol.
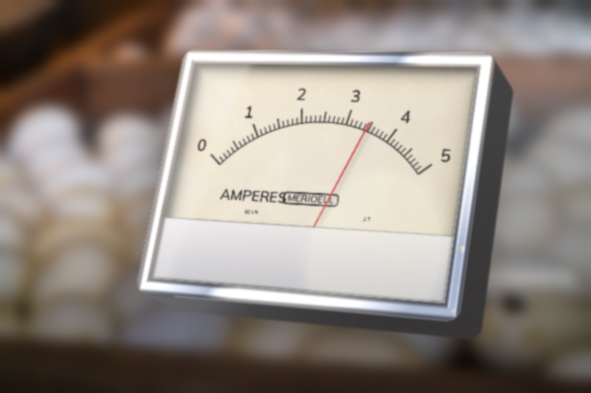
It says 3.5 A
